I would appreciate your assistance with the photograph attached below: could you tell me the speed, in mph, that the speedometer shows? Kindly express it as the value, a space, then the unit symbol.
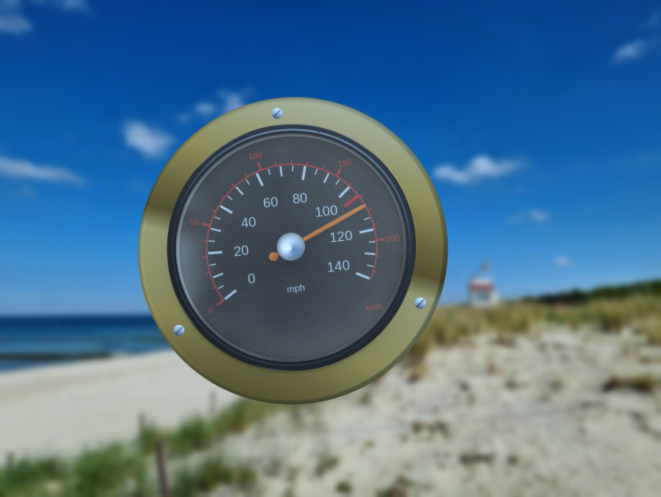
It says 110 mph
